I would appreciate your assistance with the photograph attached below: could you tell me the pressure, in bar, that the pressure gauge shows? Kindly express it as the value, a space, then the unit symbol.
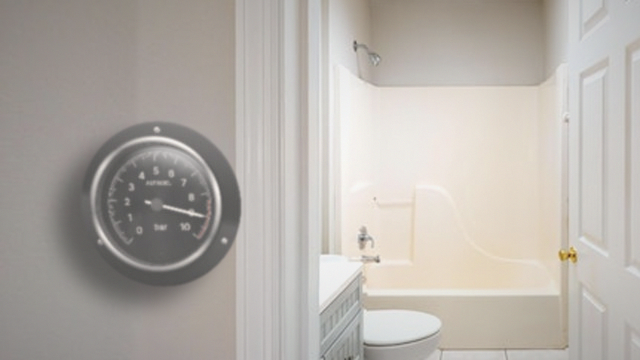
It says 9 bar
